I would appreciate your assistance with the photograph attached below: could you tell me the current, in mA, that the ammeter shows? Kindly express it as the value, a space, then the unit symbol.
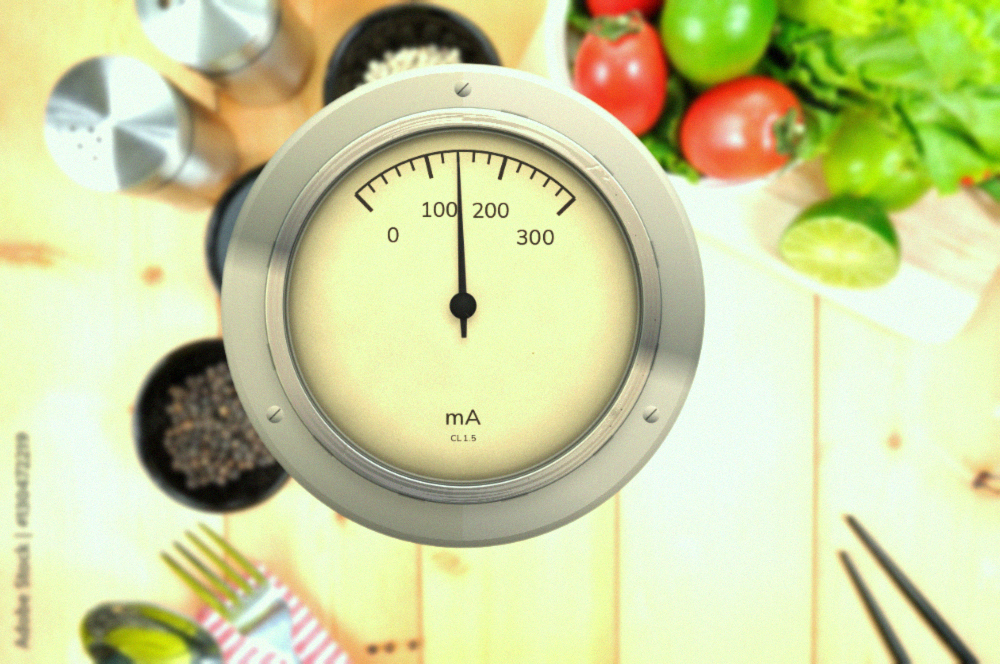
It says 140 mA
